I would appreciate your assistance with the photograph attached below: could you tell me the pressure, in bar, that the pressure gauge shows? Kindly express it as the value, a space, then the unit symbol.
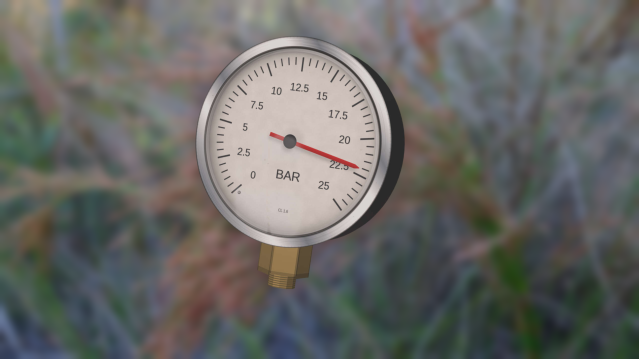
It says 22 bar
